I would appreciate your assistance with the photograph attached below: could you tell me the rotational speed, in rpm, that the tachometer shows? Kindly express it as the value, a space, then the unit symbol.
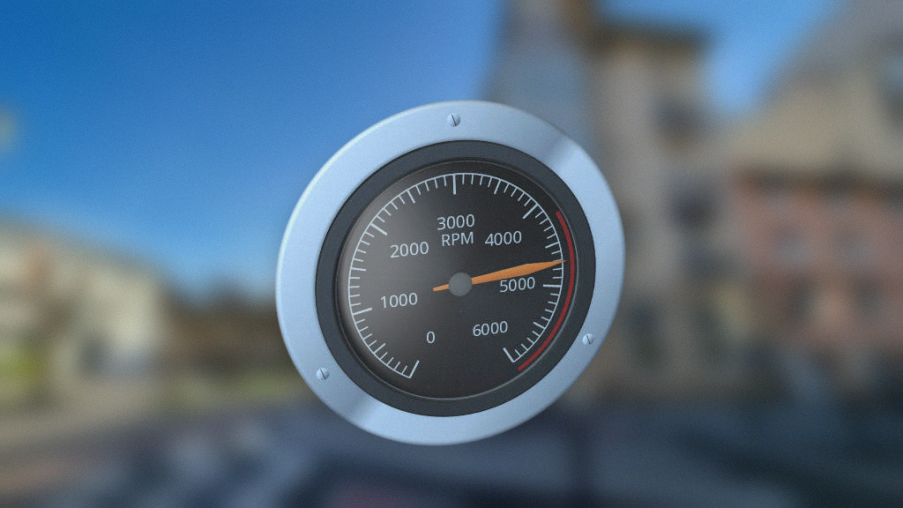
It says 4700 rpm
